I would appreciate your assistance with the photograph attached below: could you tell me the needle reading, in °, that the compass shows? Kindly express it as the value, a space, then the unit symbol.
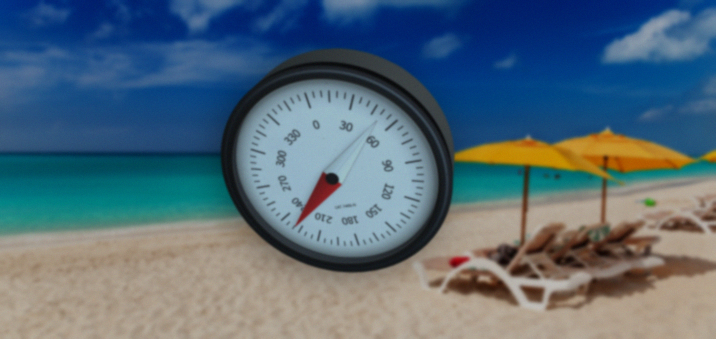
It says 230 °
